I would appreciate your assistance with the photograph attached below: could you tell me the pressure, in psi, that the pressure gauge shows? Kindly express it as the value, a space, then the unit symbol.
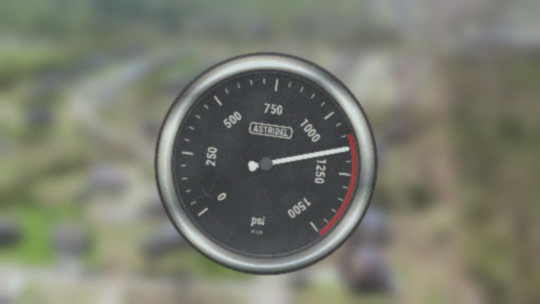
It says 1150 psi
